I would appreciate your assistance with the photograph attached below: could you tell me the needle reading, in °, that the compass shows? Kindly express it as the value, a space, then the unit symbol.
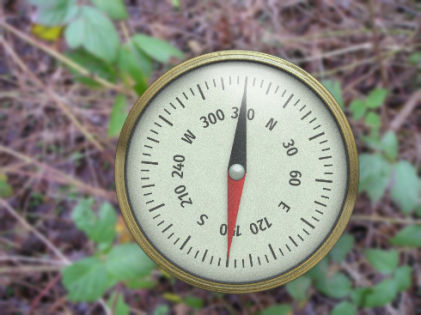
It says 150 °
